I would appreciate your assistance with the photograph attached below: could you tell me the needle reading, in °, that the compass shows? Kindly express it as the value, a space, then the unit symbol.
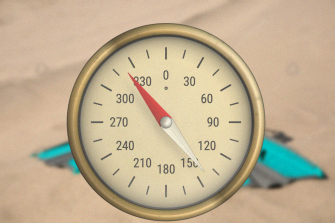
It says 322.5 °
